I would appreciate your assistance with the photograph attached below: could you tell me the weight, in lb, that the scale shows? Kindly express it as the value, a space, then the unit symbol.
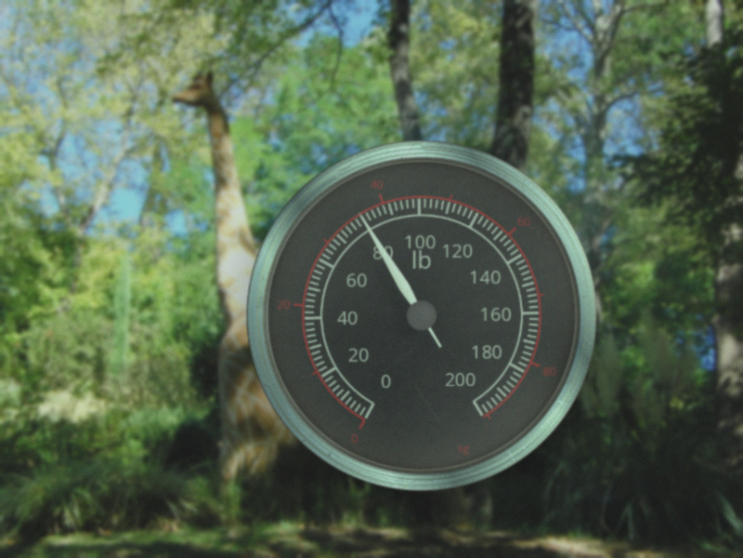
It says 80 lb
